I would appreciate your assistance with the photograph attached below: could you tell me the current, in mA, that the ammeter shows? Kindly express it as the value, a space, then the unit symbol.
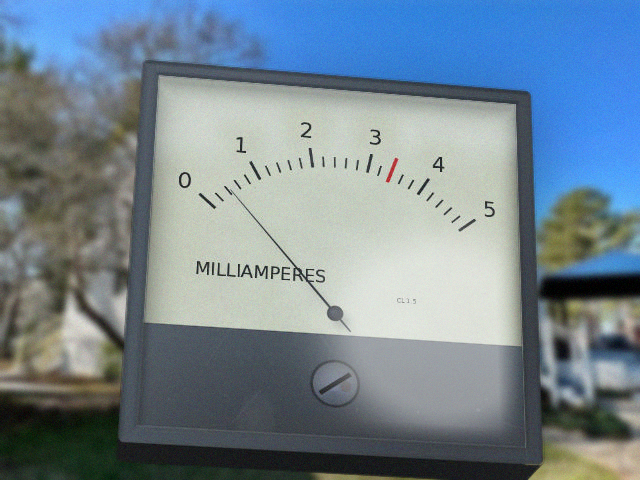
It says 0.4 mA
